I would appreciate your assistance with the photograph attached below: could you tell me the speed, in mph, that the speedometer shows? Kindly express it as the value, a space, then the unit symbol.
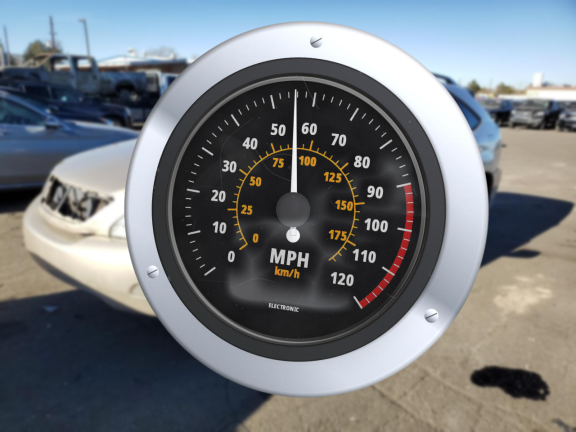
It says 56 mph
